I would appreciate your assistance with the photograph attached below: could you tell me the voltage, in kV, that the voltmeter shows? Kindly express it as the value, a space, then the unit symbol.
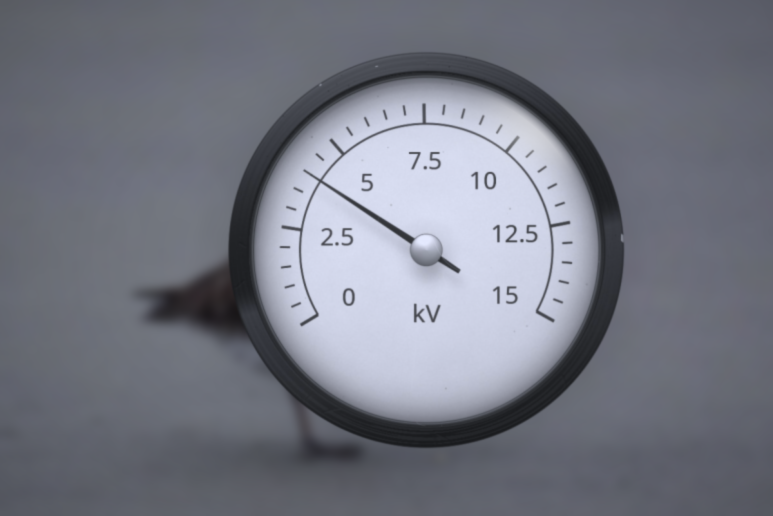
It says 4 kV
